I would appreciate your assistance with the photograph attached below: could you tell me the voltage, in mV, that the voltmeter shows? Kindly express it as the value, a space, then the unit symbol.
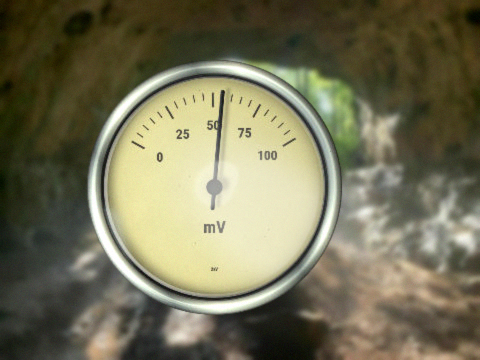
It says 55 mV
